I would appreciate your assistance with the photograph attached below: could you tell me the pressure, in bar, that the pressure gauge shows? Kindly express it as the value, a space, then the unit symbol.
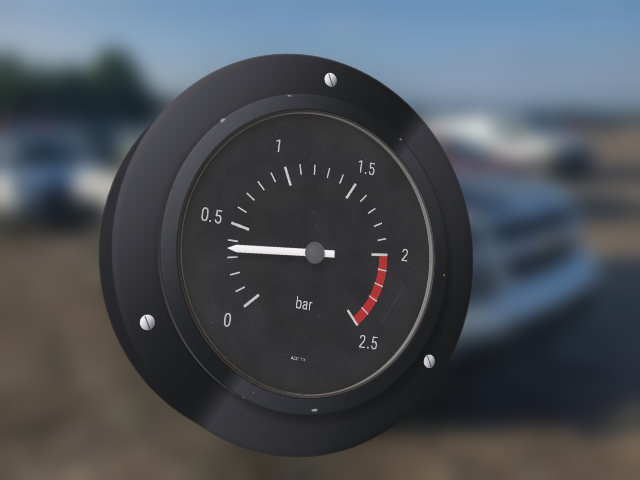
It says 0.35 bar
